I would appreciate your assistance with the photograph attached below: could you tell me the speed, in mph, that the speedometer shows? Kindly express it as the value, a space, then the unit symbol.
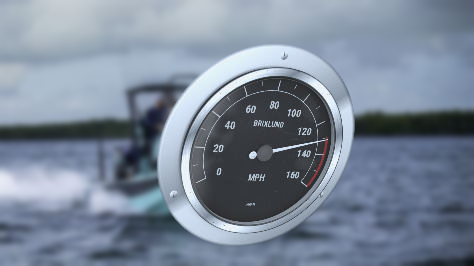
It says 130 mph
